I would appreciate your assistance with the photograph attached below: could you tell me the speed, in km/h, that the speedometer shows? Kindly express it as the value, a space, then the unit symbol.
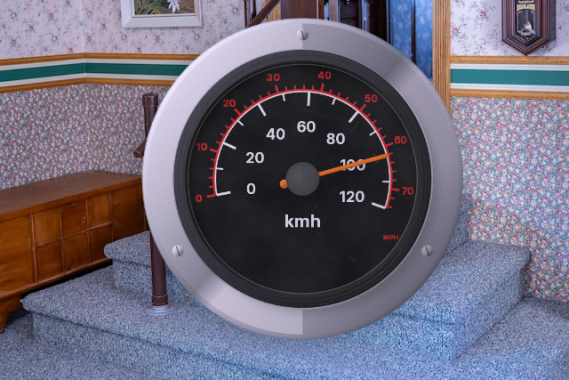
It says 100 km/h
